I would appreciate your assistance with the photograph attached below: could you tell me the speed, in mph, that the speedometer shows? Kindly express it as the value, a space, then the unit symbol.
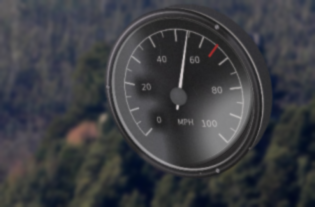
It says 55 mph
